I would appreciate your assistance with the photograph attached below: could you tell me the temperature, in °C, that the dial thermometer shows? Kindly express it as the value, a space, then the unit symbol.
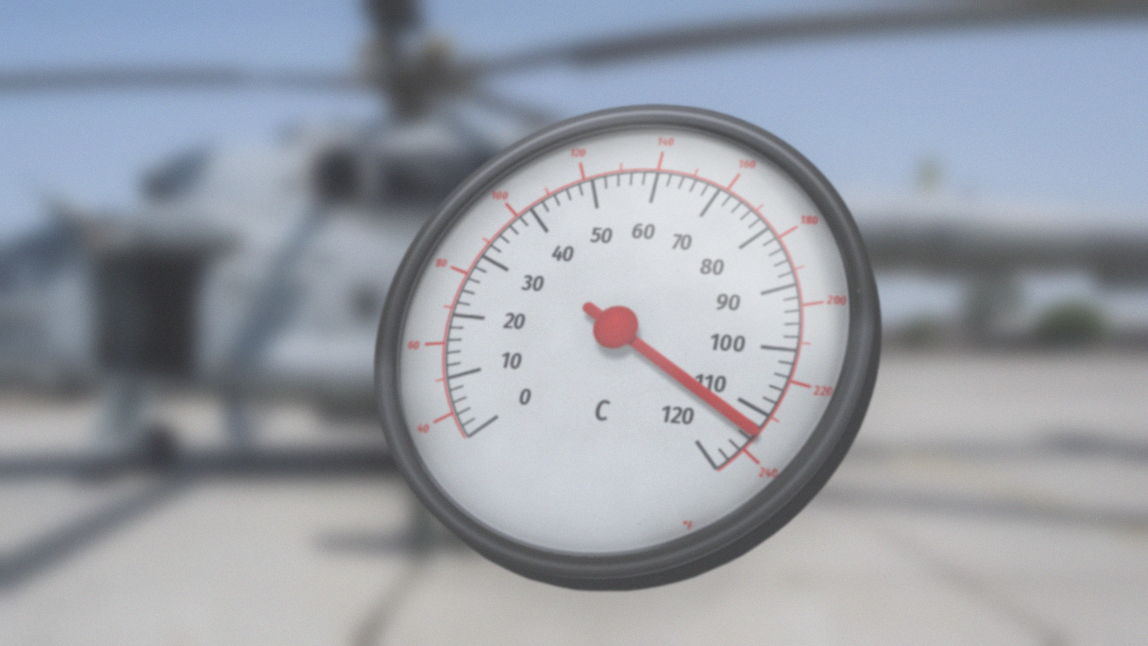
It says 113 °C
